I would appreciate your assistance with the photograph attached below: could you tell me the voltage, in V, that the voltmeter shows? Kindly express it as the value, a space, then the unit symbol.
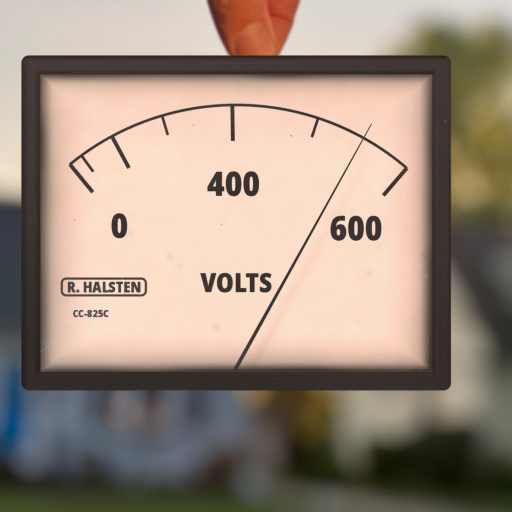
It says 550 V
